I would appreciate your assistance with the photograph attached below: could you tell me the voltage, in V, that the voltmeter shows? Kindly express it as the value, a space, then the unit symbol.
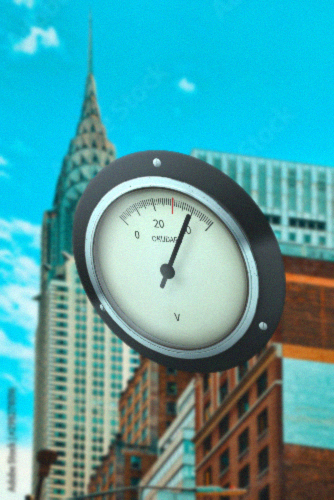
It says 40 V
